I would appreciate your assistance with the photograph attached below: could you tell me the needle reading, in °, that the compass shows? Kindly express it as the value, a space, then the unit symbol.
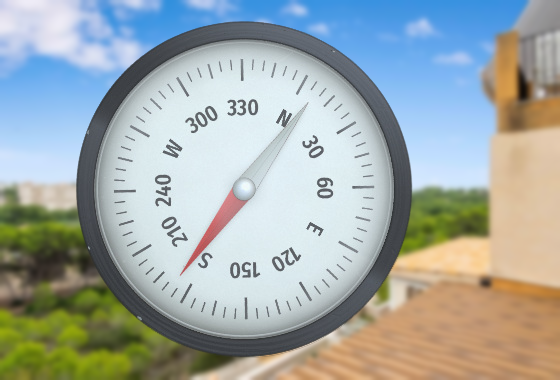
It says 187.5 °
